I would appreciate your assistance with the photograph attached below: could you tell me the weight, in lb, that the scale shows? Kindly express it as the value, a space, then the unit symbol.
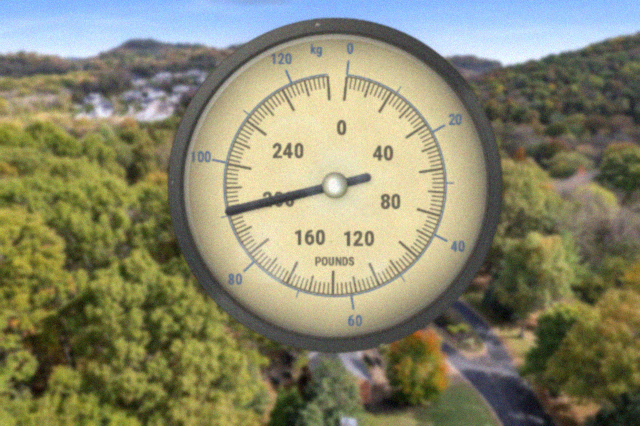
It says 200 lb
